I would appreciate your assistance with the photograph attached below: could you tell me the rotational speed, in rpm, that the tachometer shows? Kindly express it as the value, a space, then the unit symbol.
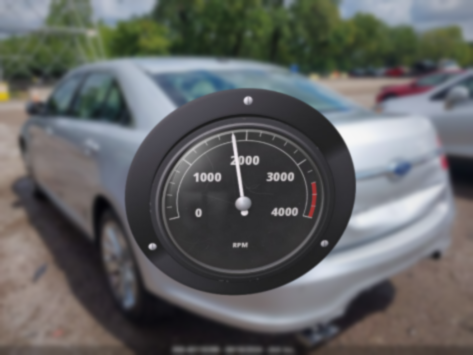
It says 1800 rpm
